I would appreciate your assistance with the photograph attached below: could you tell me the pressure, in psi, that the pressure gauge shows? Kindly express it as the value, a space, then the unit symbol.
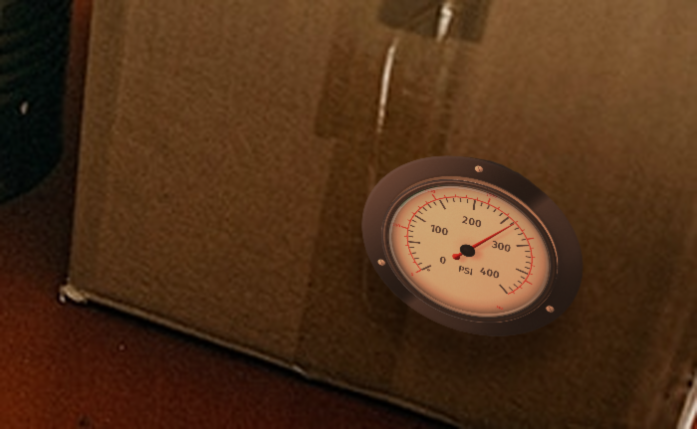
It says 260 psi
